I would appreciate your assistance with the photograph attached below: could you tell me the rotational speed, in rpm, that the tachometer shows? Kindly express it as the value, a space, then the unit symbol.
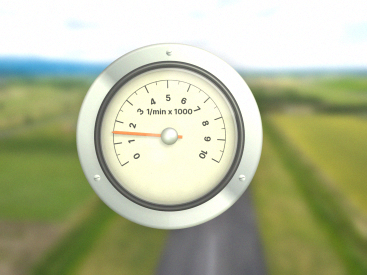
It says 1500 rpm
